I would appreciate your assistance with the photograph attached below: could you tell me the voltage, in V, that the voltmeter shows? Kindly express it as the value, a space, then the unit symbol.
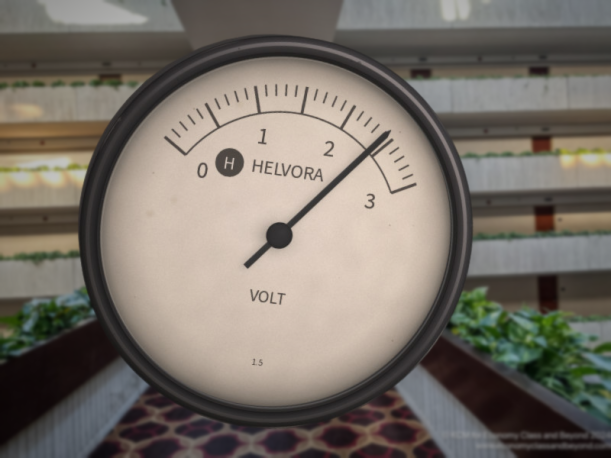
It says 2.4 V
